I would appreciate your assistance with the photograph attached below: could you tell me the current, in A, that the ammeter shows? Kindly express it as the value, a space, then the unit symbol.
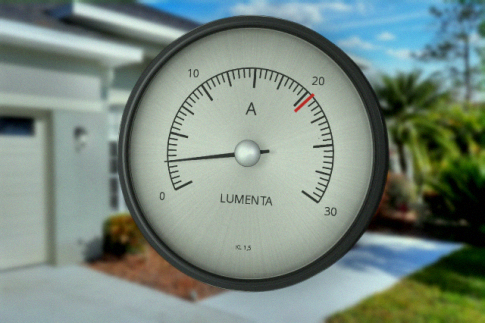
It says 2.5 A
